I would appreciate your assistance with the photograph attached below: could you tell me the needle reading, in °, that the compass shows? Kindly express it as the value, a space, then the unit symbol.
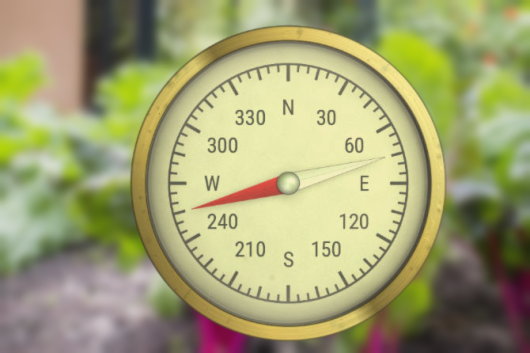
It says 255 °
